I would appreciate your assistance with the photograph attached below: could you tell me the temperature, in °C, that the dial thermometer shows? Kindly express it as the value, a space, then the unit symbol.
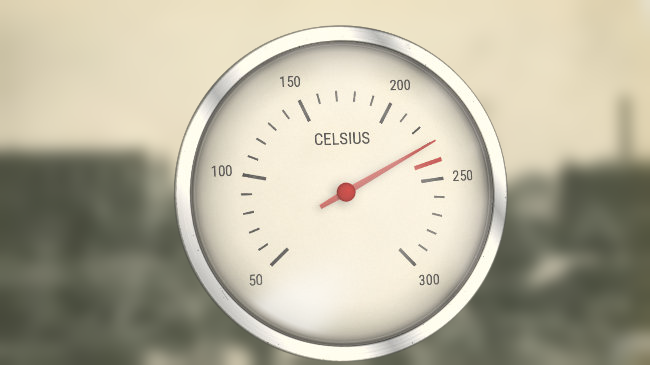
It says 230 °C
